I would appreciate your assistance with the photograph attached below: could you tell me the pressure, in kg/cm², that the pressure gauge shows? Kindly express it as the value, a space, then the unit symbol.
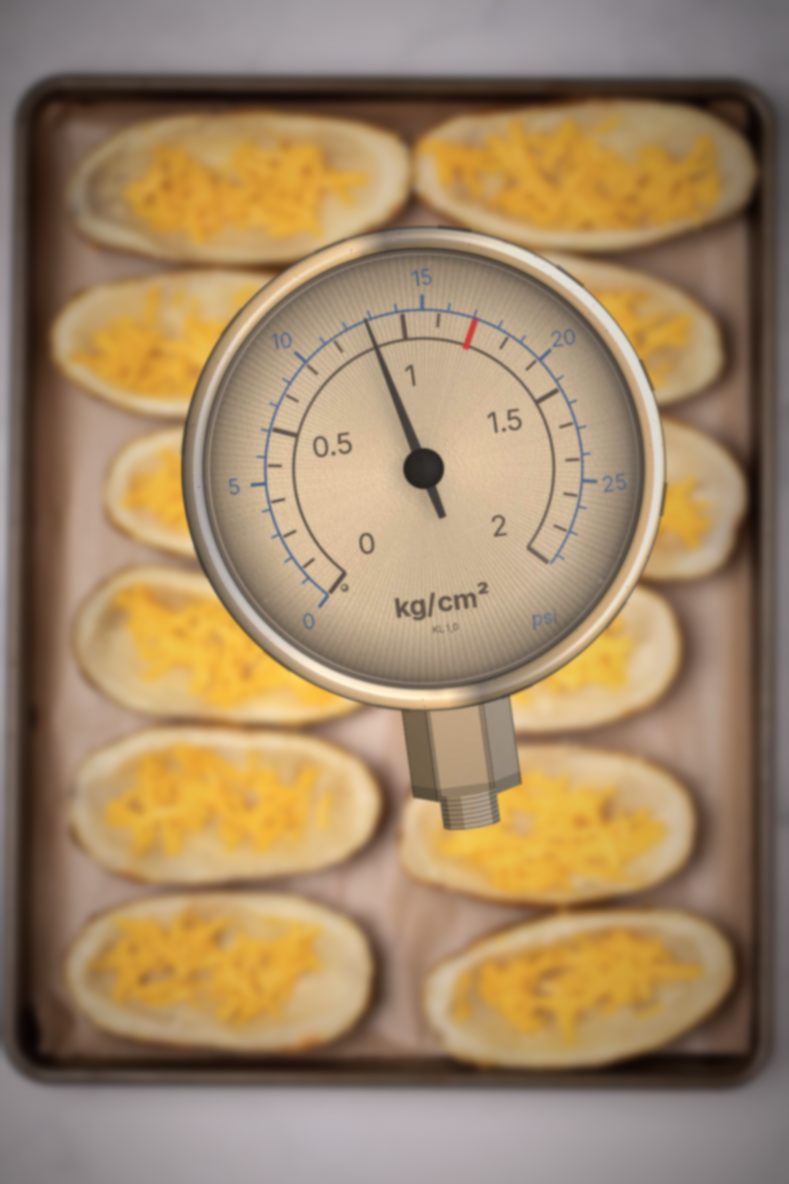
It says 0.9 kg/cm²
